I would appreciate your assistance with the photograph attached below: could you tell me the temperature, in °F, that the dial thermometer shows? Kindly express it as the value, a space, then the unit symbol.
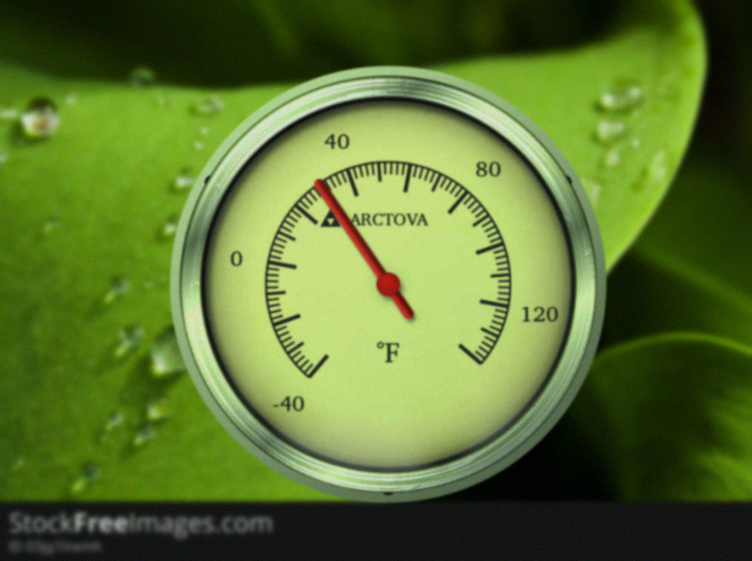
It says 30 °F
